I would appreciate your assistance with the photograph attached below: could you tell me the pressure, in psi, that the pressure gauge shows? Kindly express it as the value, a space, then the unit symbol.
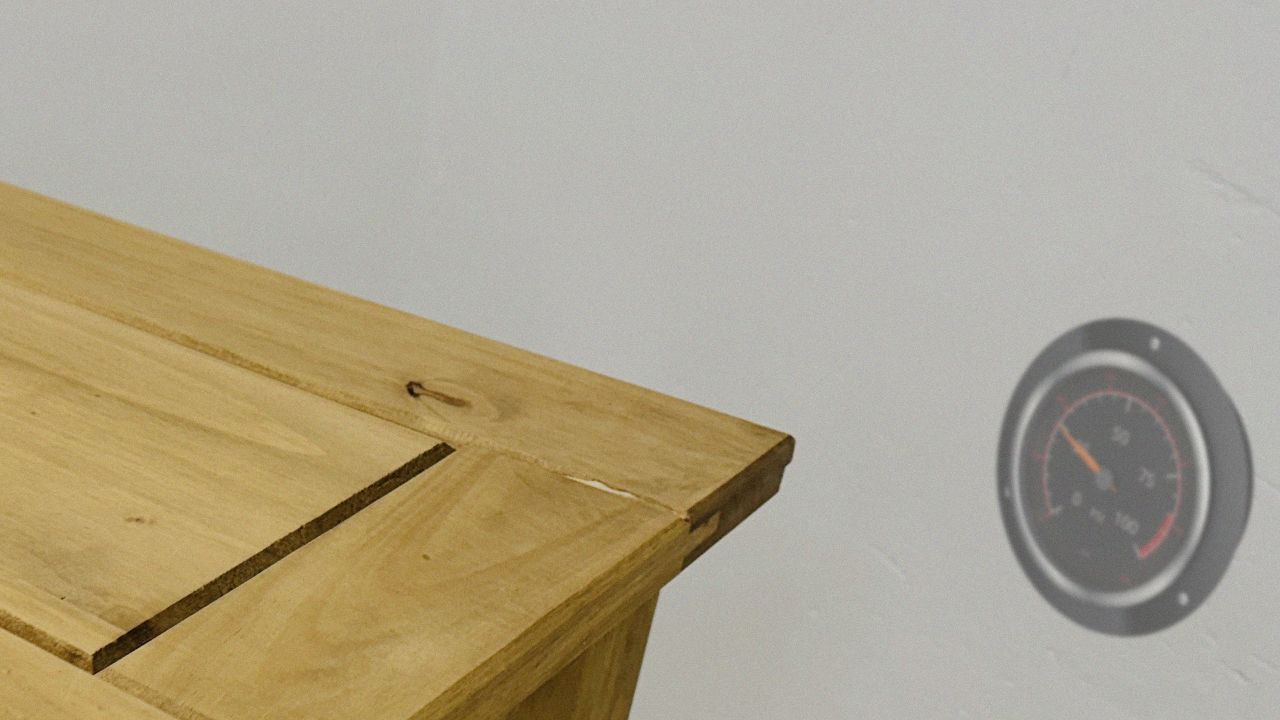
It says 25 psi
